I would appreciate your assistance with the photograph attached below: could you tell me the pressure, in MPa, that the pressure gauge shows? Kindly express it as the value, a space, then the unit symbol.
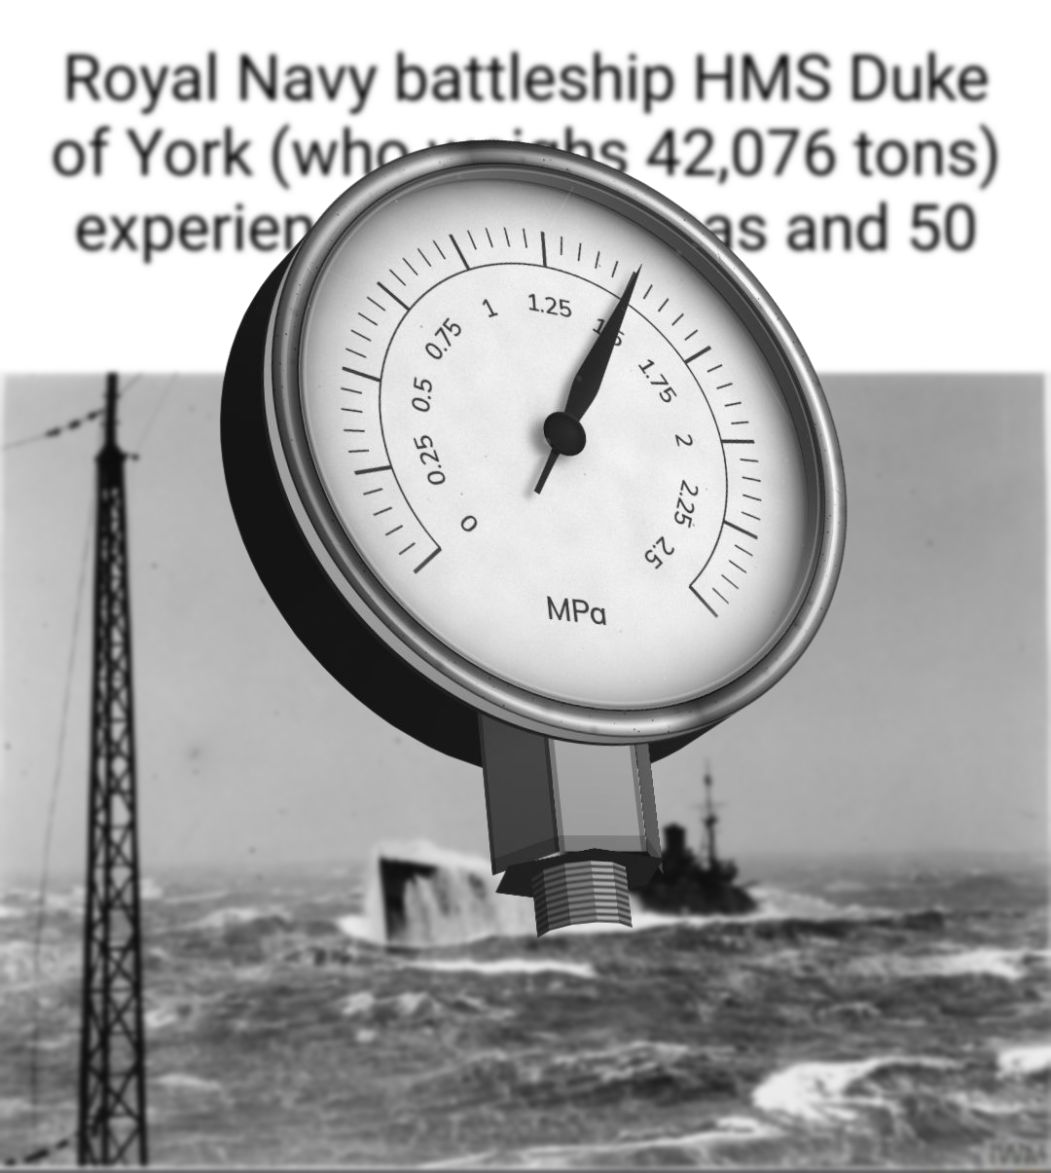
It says 1.5 MPa
